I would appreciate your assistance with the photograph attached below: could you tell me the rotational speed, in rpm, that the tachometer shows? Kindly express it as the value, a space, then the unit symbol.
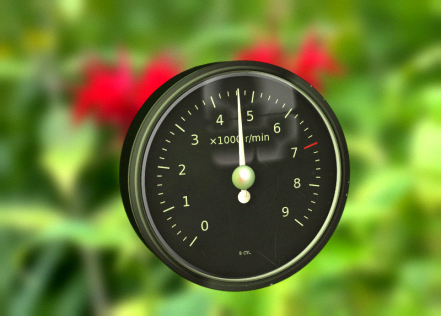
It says 4600 rpm
